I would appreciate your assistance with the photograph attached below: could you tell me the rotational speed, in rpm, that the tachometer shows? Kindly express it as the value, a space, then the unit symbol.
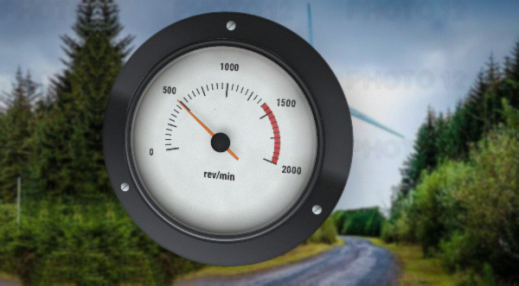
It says 500 rpm
